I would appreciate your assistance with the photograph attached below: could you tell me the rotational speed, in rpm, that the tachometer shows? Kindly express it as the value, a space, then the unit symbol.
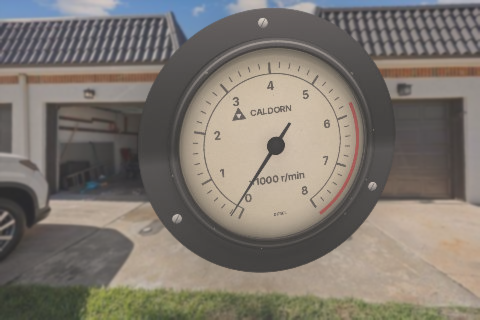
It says 200 rpm
